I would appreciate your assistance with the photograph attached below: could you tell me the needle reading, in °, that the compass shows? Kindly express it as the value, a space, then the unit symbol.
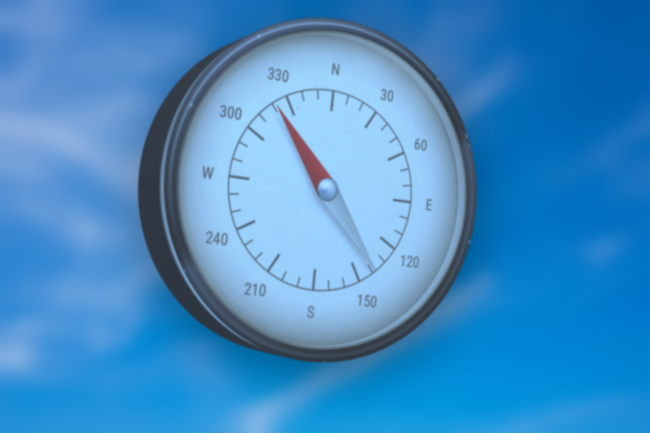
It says 320 °
